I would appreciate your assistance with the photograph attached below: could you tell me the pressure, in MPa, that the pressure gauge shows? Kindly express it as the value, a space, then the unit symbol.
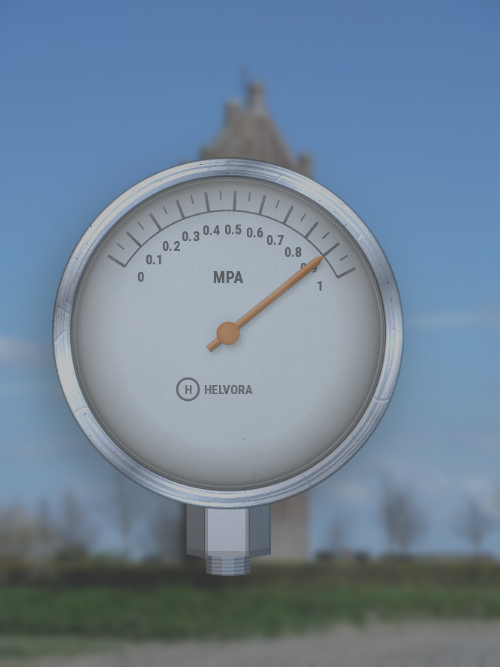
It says 0.9 MPa
